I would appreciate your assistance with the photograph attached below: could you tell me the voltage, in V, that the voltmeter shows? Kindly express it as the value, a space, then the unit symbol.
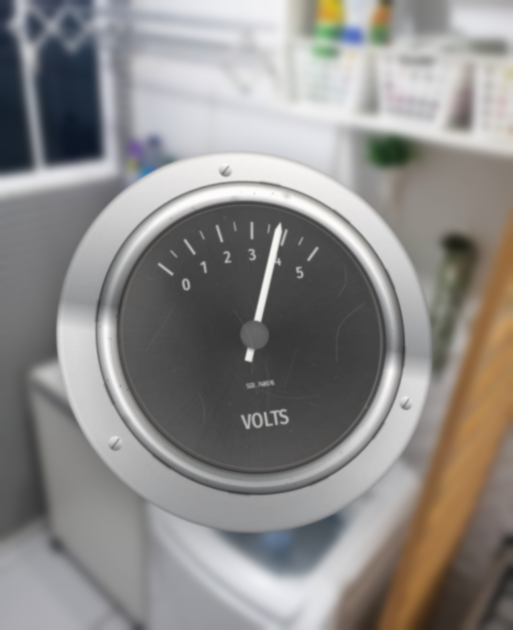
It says 3.75 V
